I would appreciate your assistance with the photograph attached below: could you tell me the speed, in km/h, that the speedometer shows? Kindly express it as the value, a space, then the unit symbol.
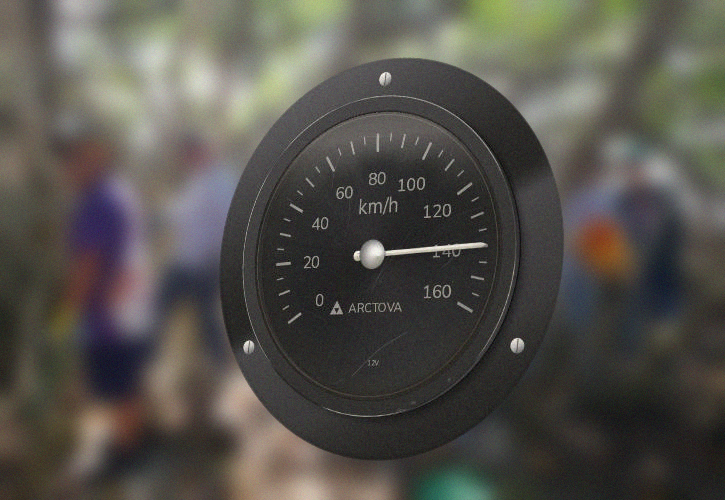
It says 140 km/h
